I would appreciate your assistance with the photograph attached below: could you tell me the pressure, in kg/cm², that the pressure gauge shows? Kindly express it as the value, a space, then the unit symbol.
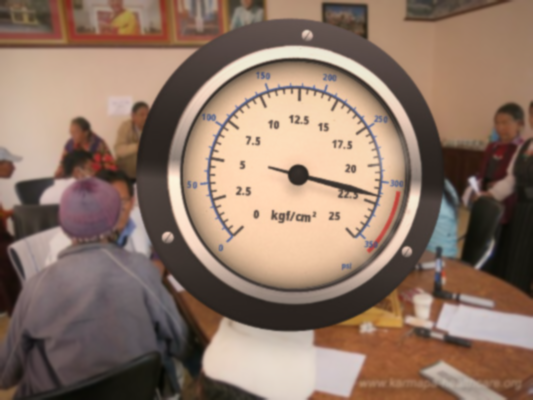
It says 22 kg/cm²
